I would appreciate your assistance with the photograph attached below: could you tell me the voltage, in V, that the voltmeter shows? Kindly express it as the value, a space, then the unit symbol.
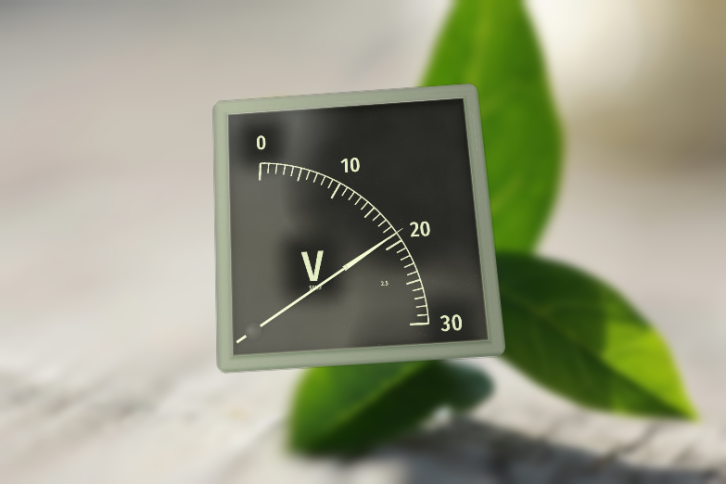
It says 19 V
